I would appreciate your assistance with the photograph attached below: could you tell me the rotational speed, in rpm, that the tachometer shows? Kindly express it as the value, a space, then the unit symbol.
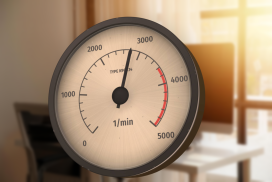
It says 2800 rpm
